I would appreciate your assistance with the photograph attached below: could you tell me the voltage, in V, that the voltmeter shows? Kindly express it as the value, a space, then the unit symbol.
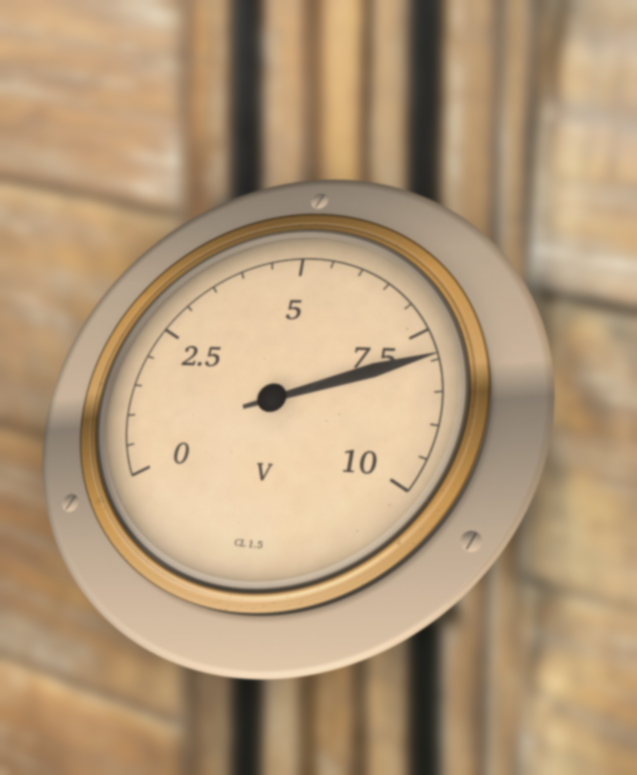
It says 8 V
